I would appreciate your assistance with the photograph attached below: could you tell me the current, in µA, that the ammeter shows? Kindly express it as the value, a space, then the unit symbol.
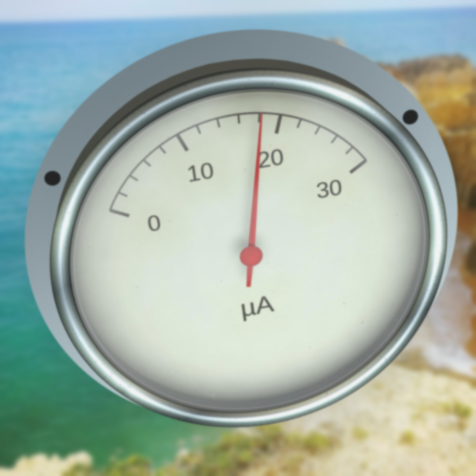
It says 18 µA
